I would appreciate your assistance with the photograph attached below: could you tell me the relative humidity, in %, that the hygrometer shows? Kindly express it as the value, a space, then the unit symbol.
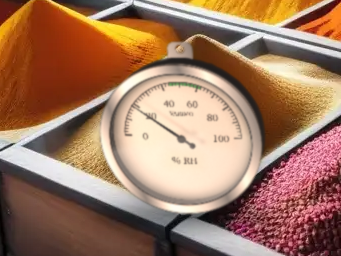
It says 20 %
